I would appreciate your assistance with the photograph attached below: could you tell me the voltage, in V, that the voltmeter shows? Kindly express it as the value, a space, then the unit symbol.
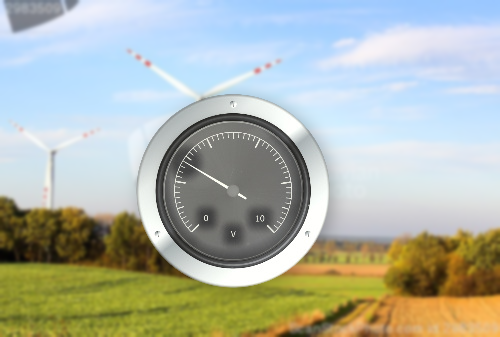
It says 2.8 V
